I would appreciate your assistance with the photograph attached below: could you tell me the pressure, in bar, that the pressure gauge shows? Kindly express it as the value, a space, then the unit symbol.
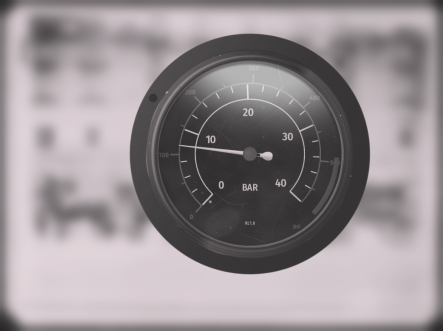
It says 8 bar
